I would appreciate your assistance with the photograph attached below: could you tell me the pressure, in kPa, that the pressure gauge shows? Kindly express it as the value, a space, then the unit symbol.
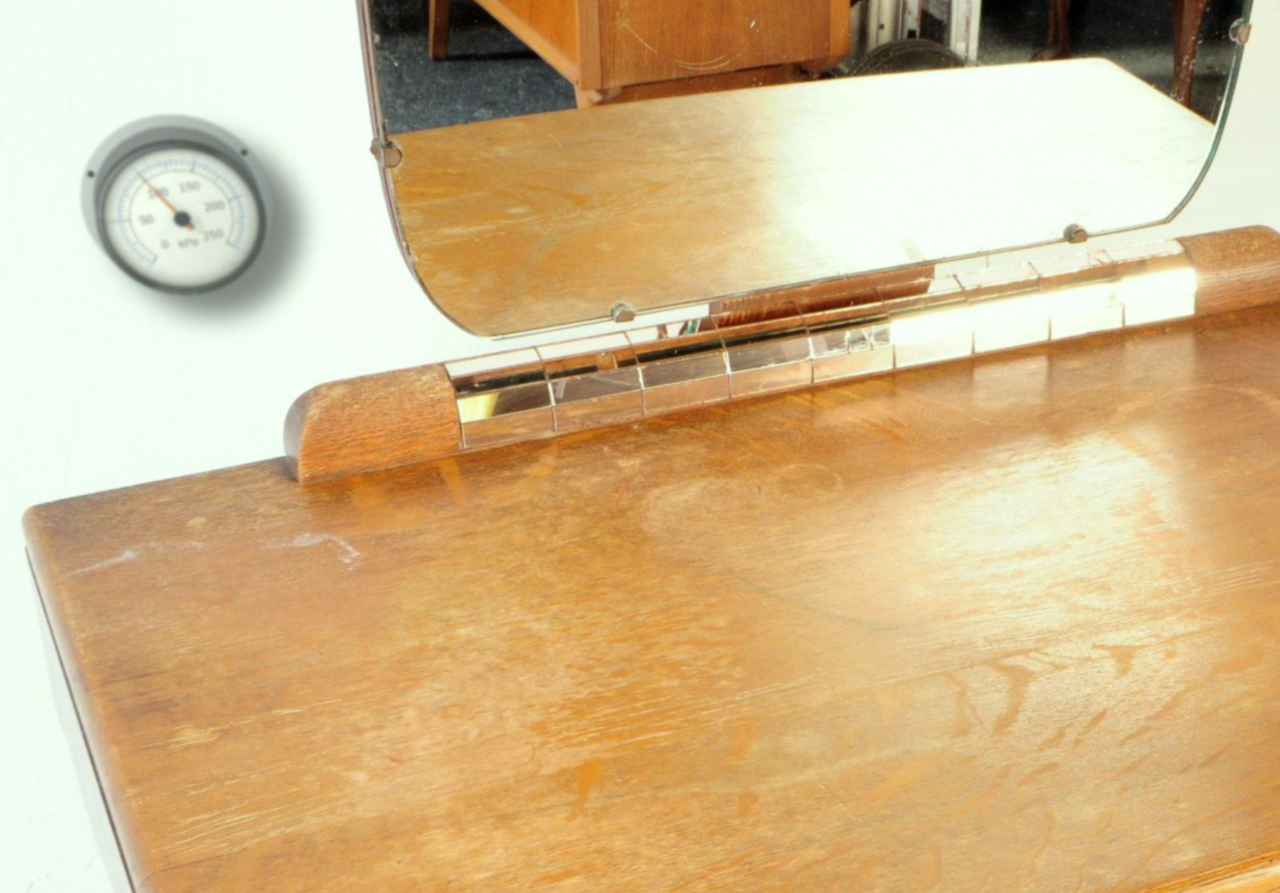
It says 100 kPa
